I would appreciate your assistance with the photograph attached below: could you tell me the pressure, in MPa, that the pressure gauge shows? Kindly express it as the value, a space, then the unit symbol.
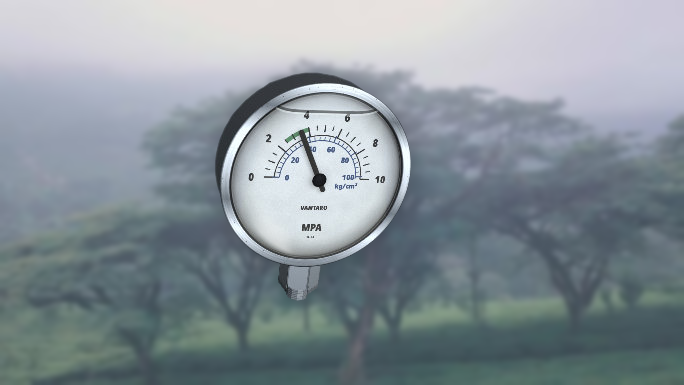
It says 3.5 MPa
